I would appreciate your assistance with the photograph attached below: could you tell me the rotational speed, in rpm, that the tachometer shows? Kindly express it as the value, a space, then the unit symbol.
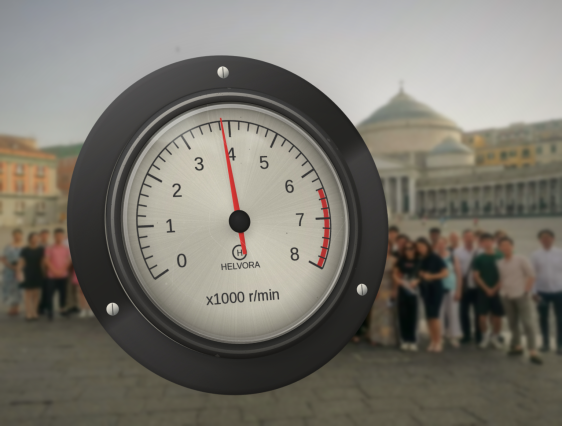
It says 3800 rpm
